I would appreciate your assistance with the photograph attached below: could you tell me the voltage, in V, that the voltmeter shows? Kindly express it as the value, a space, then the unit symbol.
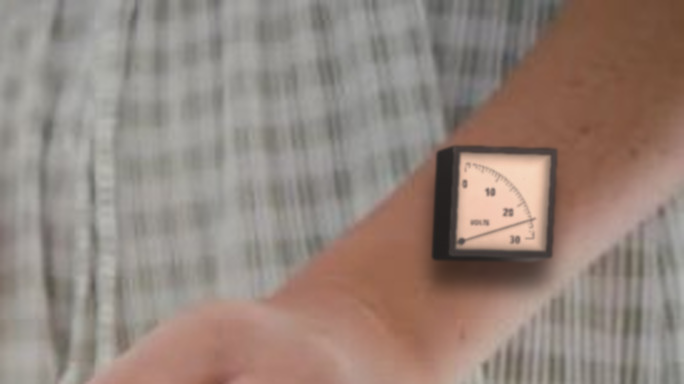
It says 25 V
